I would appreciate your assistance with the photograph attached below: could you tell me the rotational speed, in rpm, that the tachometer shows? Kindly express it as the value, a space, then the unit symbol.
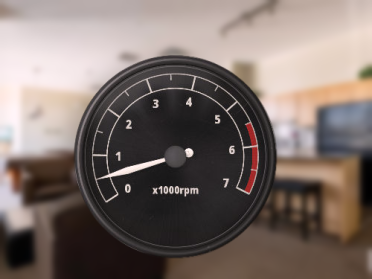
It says 500 rpm
